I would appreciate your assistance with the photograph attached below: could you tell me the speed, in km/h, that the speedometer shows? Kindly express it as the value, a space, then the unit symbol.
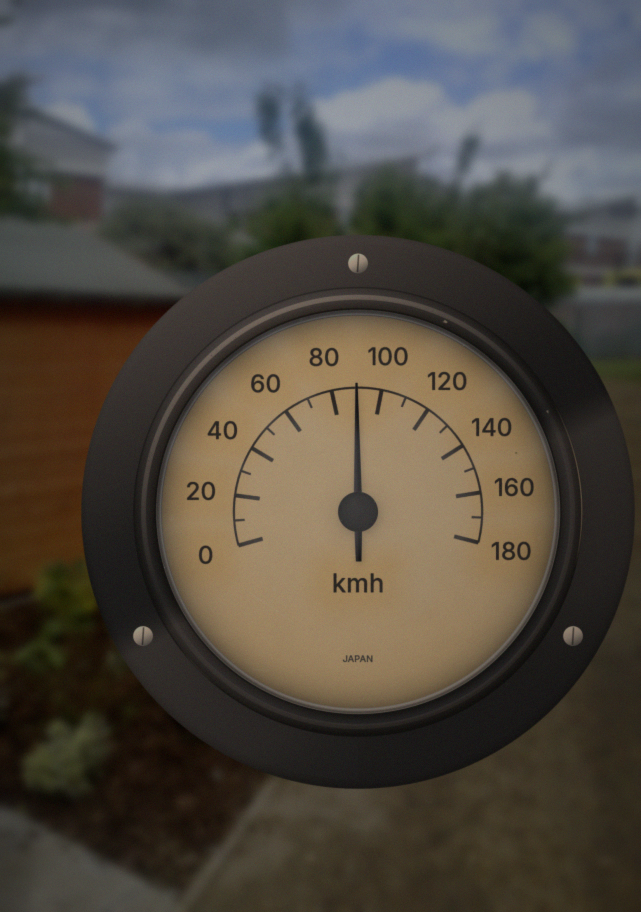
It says 90 km/h
